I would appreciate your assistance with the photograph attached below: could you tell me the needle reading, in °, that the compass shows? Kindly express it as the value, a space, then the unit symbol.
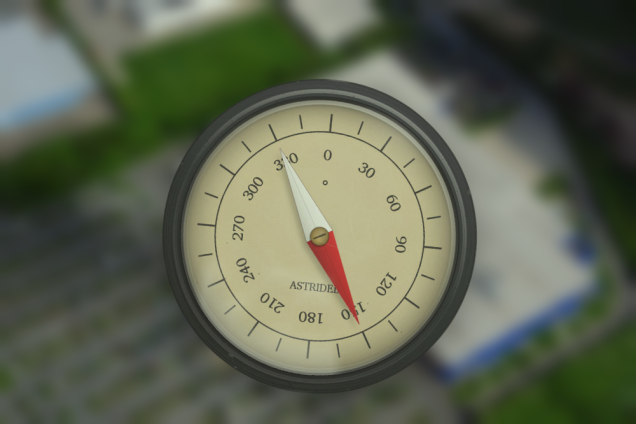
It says 150 °
